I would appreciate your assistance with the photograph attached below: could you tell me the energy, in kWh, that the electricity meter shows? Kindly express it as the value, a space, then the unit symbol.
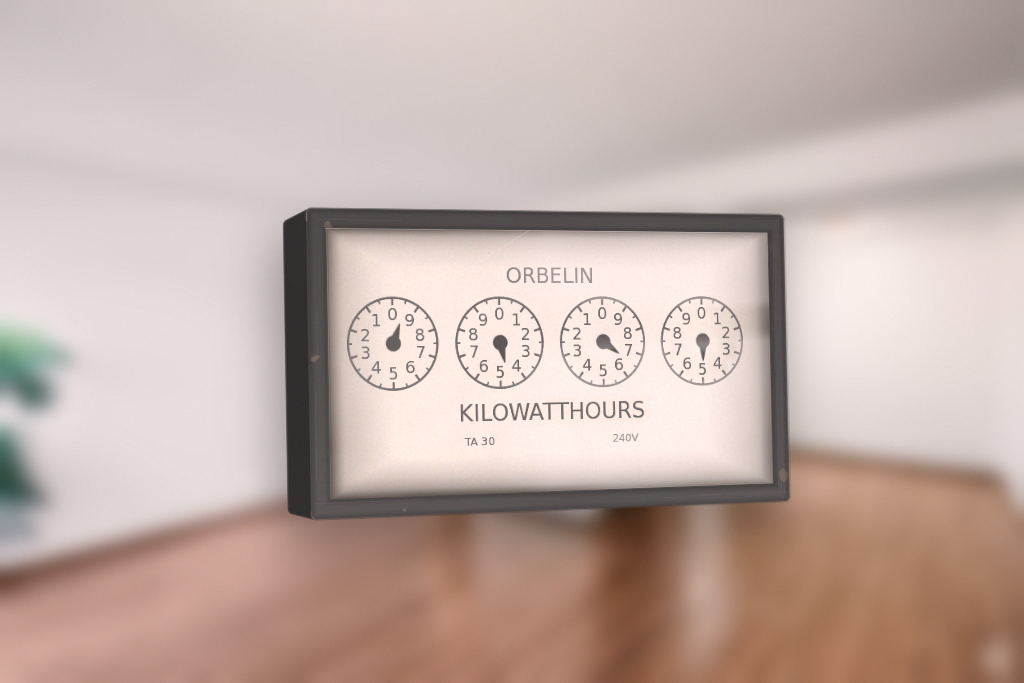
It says 9465 kWh
